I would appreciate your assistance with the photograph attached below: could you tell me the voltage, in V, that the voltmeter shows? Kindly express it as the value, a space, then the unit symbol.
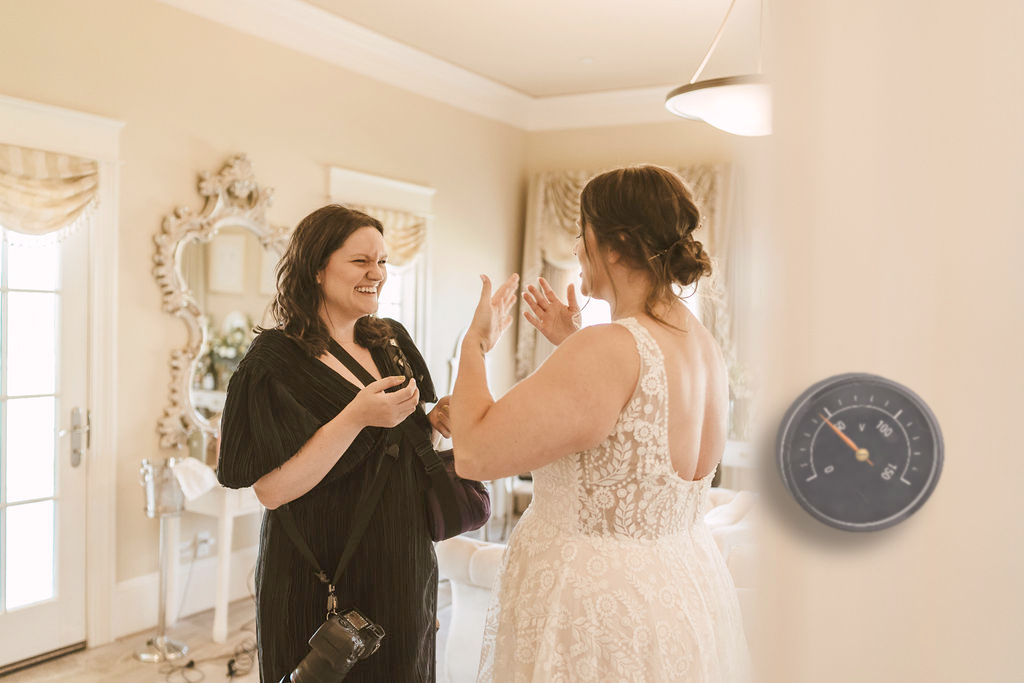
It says 45 V
